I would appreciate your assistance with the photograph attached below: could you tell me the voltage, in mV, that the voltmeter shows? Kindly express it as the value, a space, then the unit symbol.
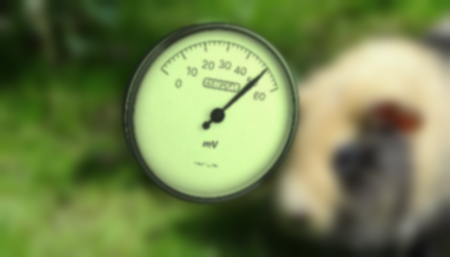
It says 50 mV
